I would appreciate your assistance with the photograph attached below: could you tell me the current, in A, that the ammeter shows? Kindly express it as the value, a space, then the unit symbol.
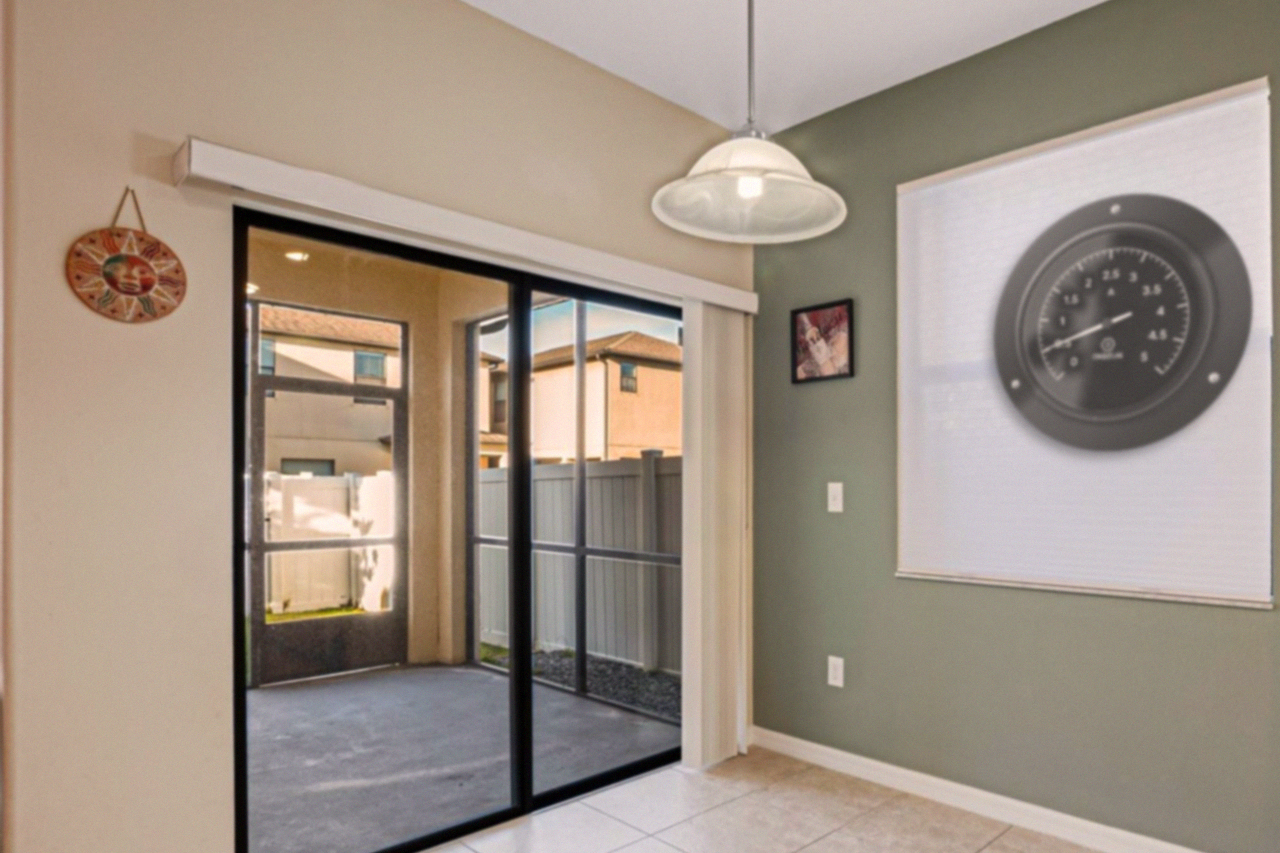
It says 0.5 A
